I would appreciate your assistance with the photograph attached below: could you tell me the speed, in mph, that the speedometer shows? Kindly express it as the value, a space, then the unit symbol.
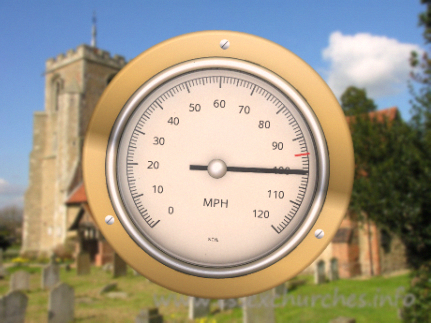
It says 100 mph
